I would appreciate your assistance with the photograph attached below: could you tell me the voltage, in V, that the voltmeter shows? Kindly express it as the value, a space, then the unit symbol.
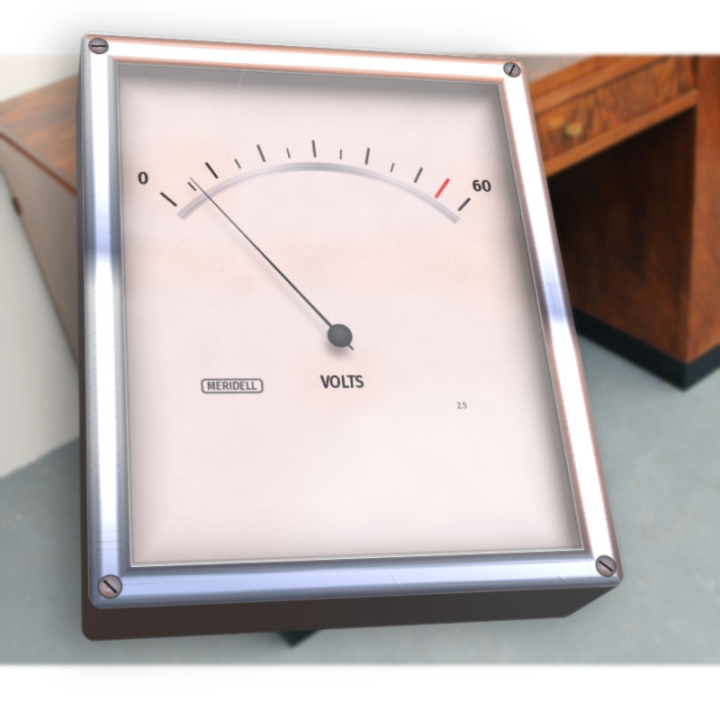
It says 5 V
